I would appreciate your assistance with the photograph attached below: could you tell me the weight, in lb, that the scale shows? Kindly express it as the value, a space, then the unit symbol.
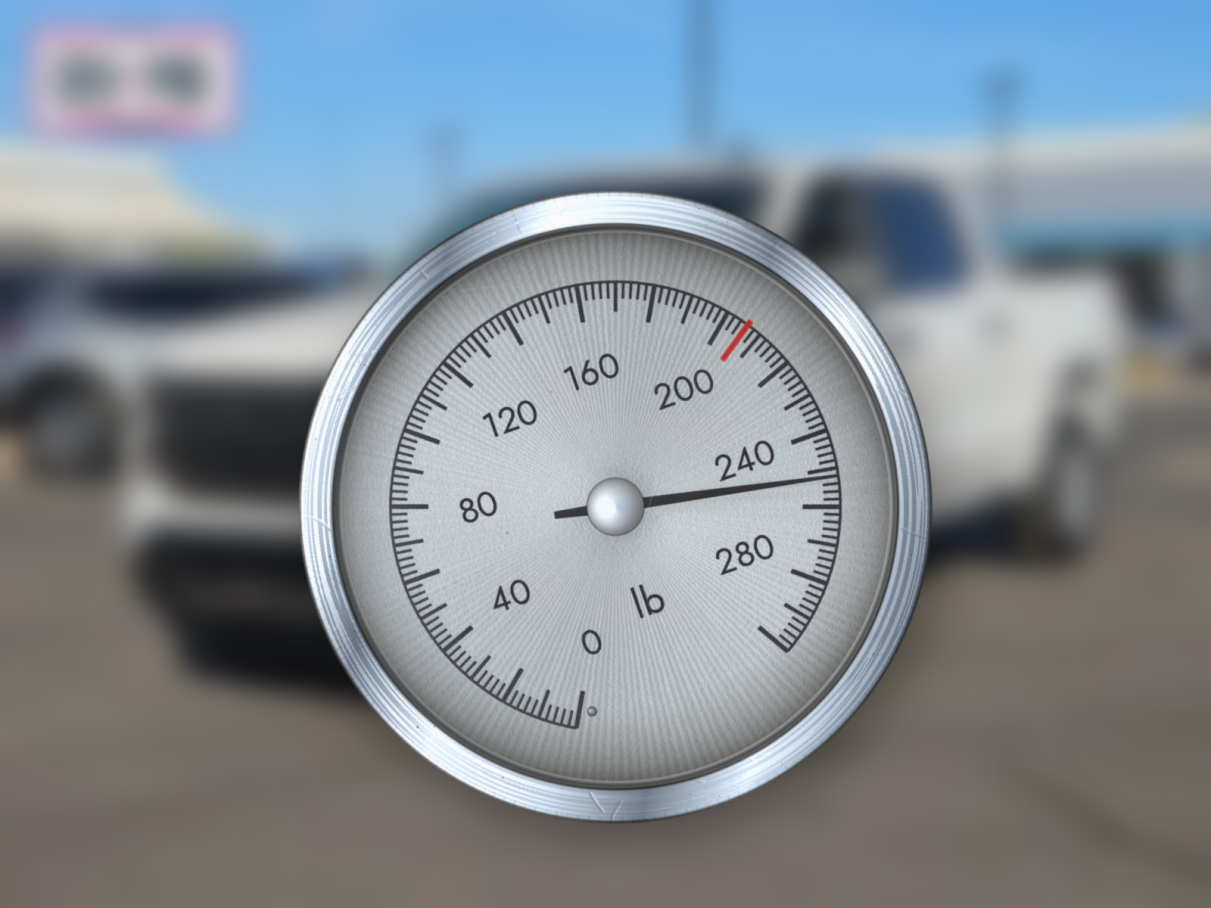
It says 252 lb
